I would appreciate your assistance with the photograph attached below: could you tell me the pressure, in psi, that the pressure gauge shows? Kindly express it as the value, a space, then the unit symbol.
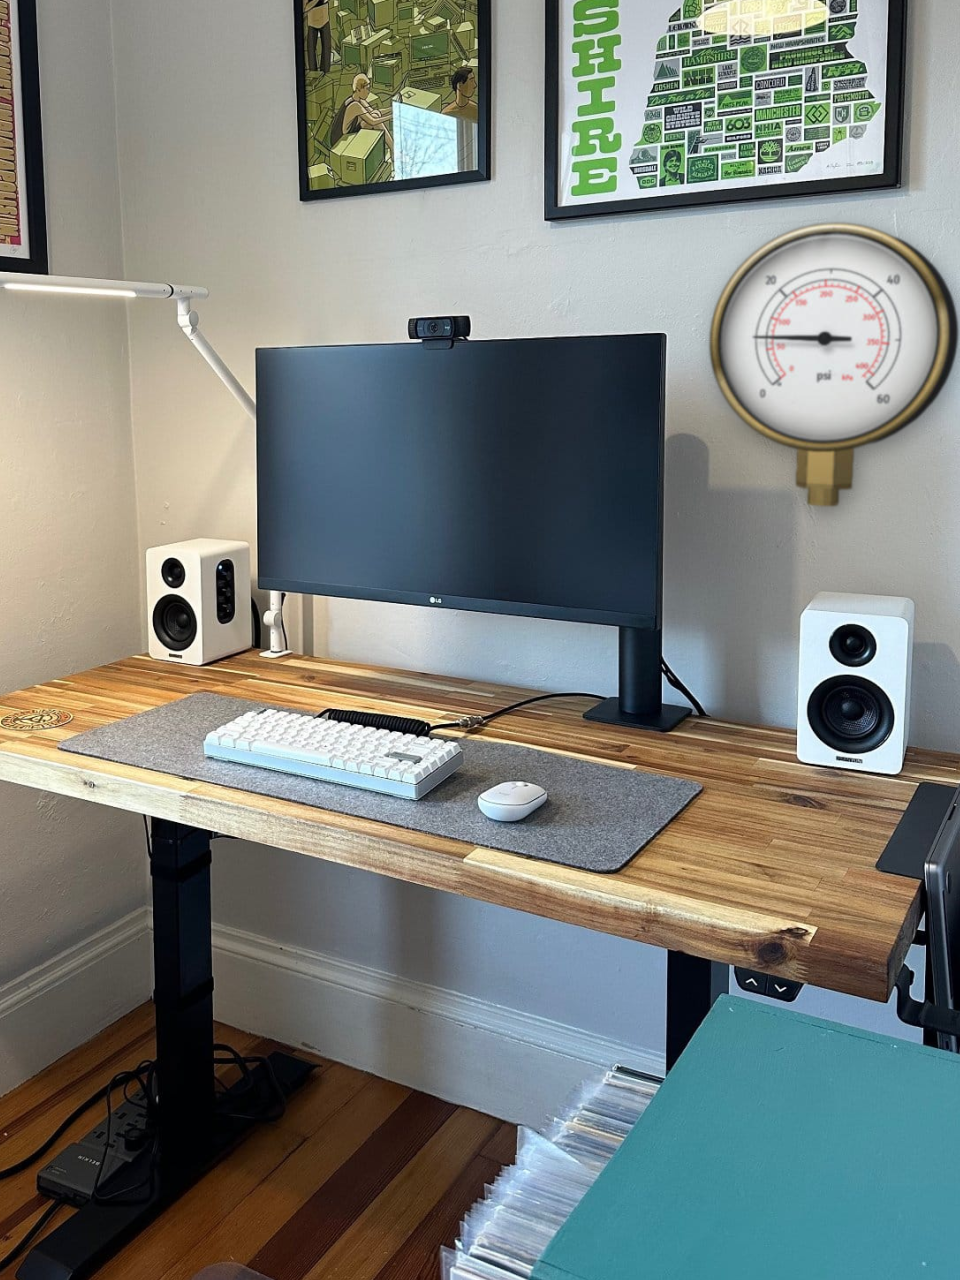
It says 10 psi
